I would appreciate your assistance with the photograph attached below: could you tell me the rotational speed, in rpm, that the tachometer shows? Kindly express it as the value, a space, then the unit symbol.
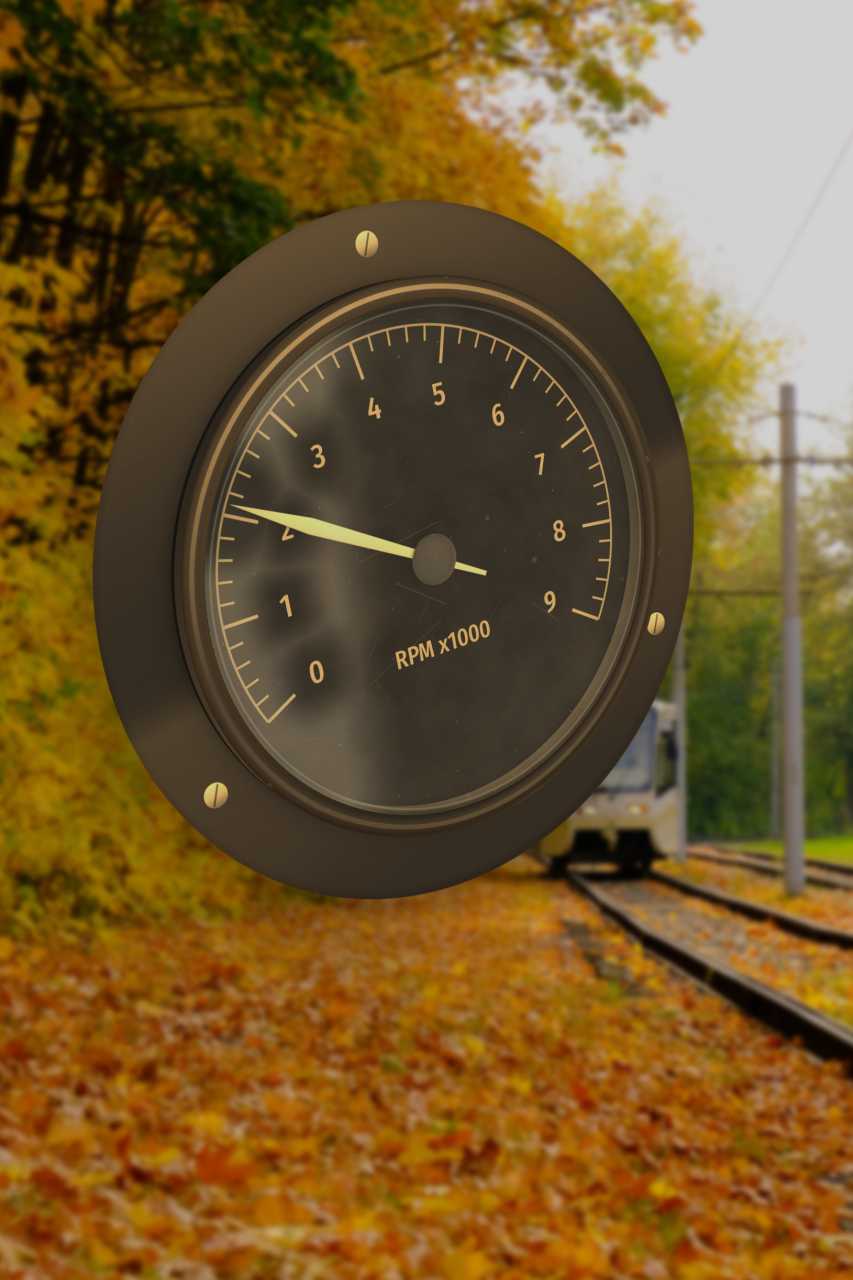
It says 2100 rpm
